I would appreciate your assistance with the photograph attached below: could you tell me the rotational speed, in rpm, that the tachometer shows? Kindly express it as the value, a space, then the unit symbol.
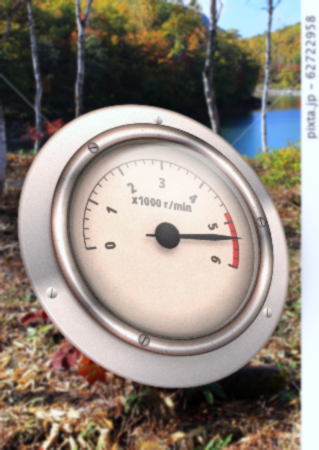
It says 5400 rpm
